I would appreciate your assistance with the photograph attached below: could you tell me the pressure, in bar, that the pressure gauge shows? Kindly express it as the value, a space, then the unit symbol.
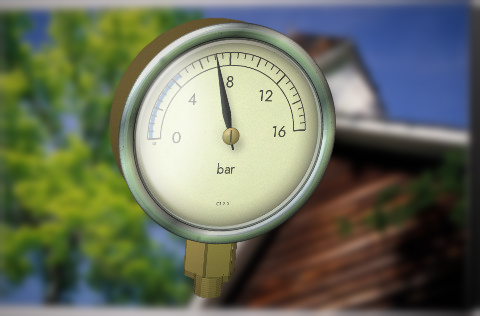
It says 7 bar
